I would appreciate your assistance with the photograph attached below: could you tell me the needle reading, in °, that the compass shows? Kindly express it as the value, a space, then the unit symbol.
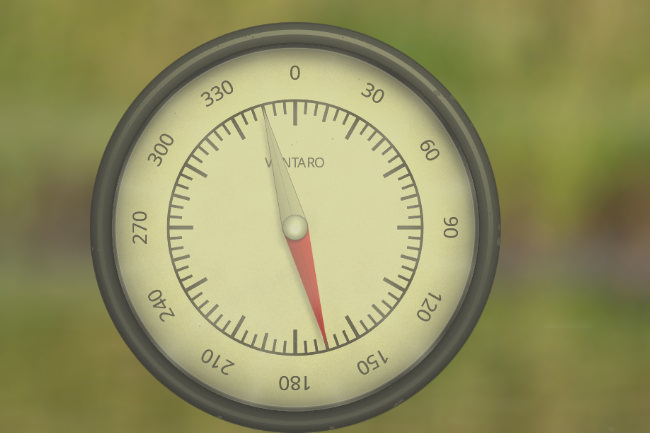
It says 165 °
